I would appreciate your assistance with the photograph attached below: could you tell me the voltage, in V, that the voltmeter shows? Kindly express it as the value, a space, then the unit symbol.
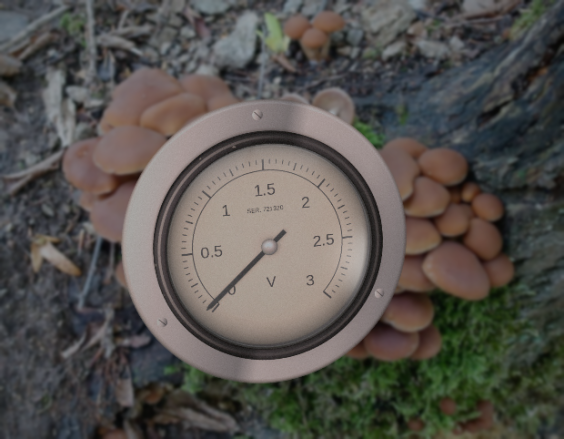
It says 0.05 V
